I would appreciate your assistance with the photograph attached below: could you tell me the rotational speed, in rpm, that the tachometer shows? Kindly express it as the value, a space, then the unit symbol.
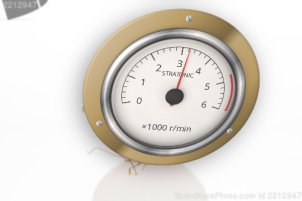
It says 3200 rpm
